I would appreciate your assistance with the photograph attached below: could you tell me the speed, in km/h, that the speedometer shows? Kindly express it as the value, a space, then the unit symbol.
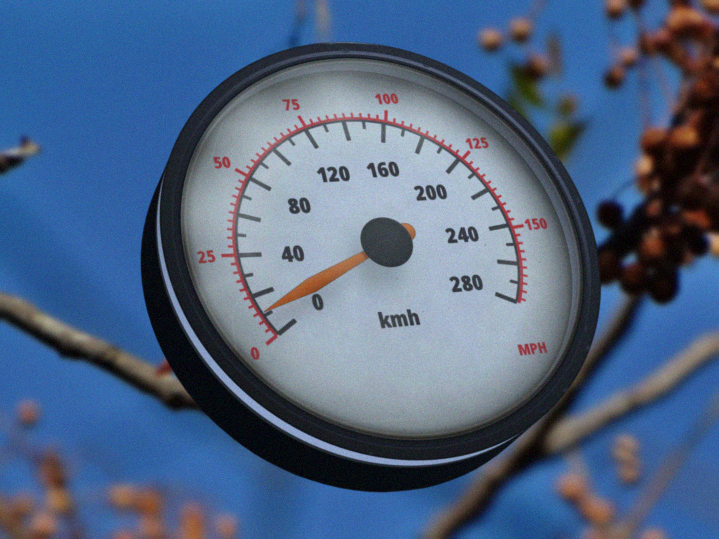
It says 10 km/h
